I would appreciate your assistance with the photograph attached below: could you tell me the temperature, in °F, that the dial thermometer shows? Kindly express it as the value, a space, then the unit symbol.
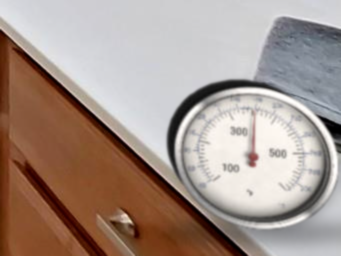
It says 350 °F
